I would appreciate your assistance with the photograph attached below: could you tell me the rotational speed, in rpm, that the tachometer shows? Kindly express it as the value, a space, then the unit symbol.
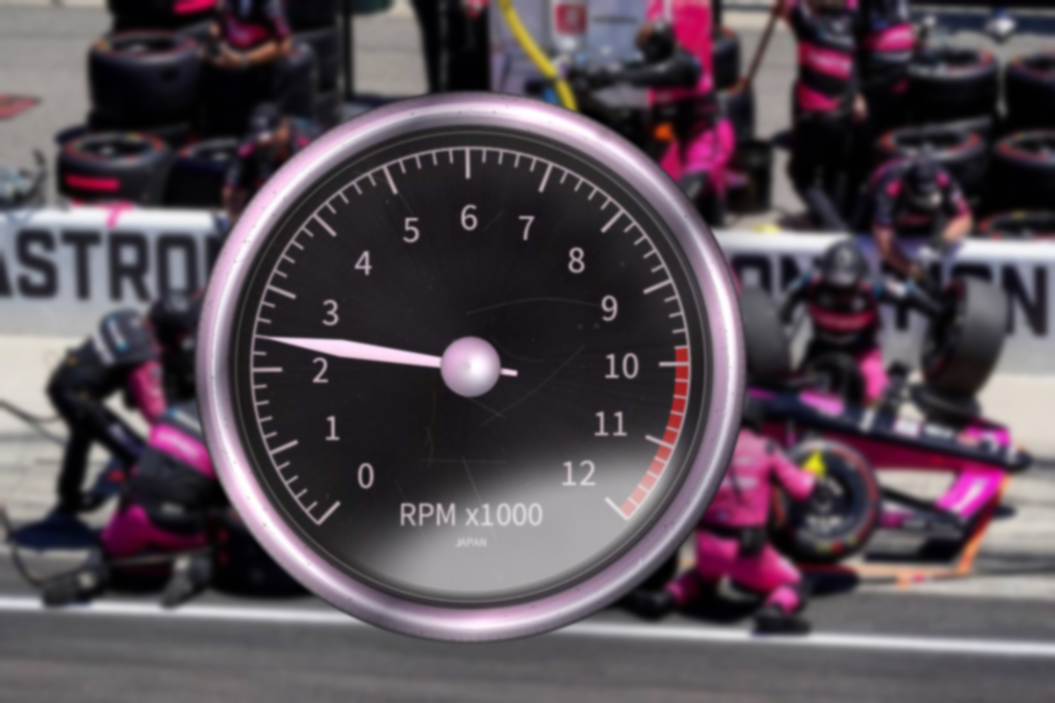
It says 2400 rpm
